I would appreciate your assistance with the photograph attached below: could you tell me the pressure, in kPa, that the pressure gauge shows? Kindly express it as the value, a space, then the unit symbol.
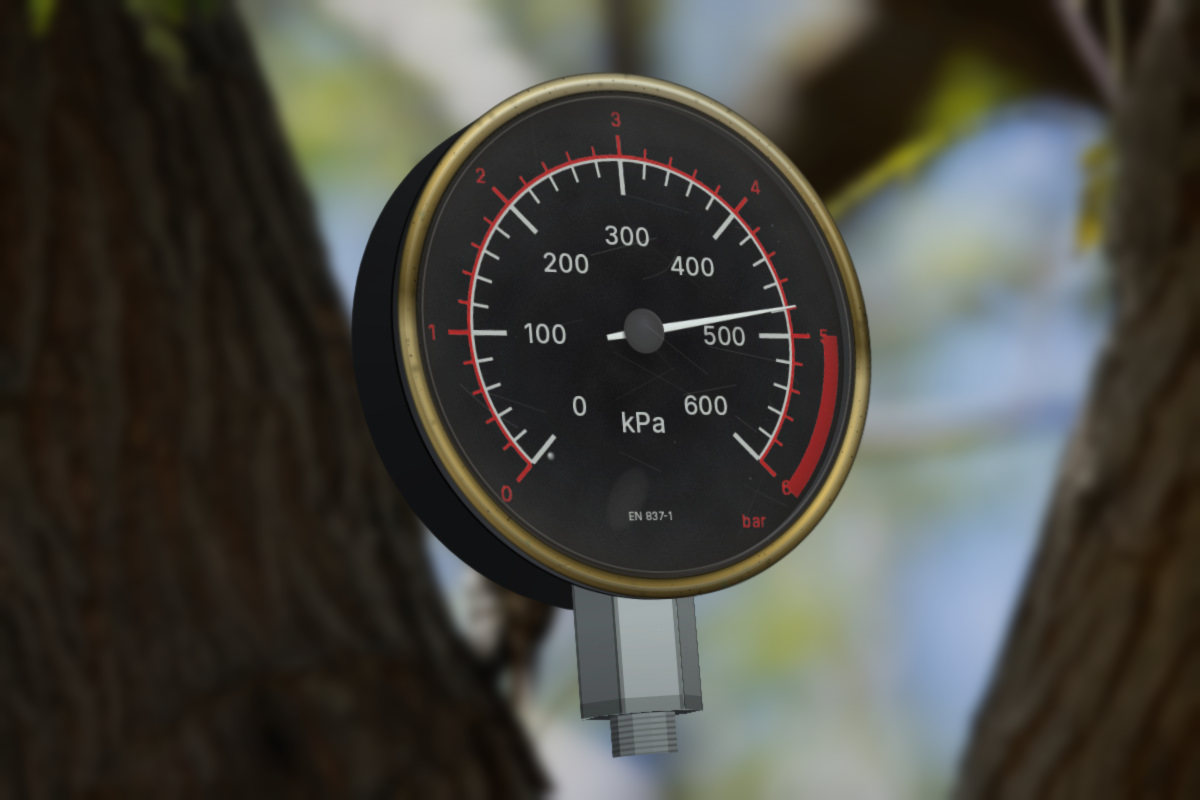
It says 480 kPa
